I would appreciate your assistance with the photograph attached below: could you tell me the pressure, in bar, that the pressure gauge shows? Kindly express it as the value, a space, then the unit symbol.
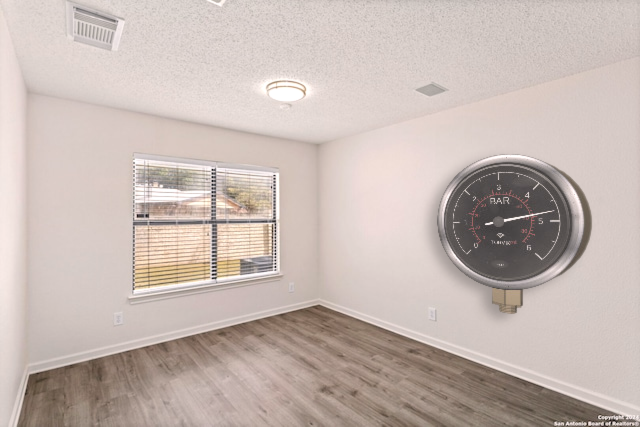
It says 4.75 bar
